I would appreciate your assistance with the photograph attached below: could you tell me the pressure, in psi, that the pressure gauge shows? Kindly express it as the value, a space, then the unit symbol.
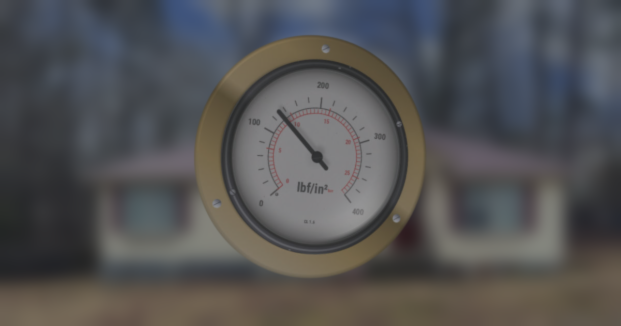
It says 130 psi
